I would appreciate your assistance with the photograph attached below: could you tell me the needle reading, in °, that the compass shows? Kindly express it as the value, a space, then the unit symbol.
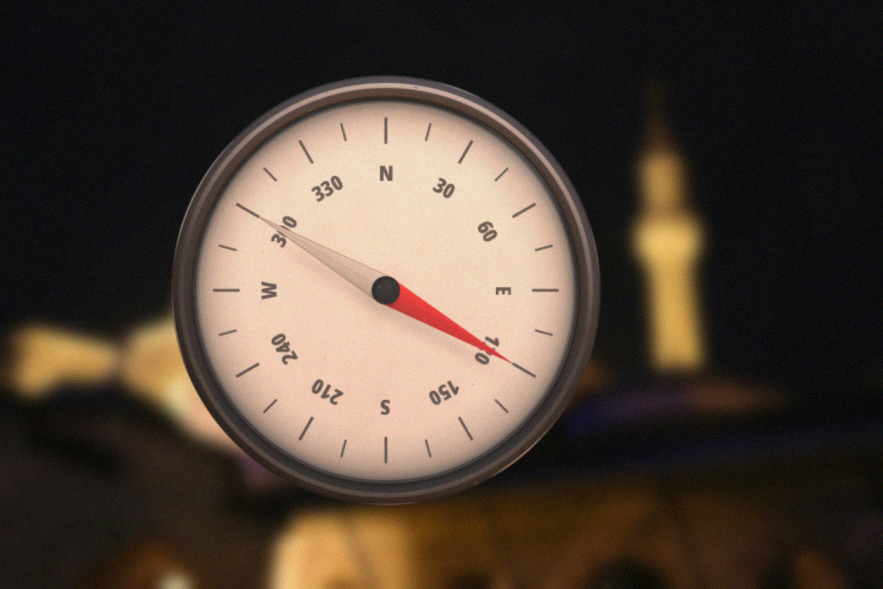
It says 120 °
